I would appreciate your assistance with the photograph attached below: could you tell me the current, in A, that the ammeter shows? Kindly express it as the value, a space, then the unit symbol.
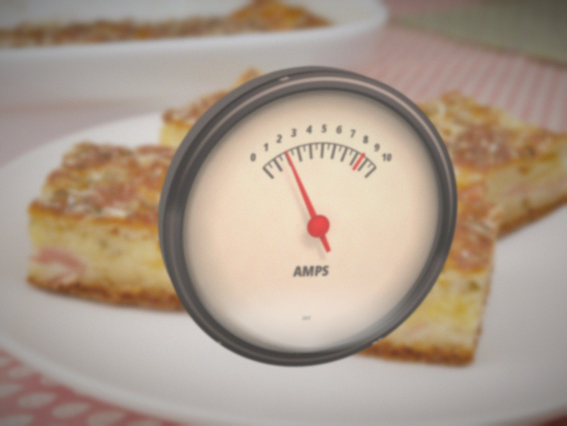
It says 2 A
